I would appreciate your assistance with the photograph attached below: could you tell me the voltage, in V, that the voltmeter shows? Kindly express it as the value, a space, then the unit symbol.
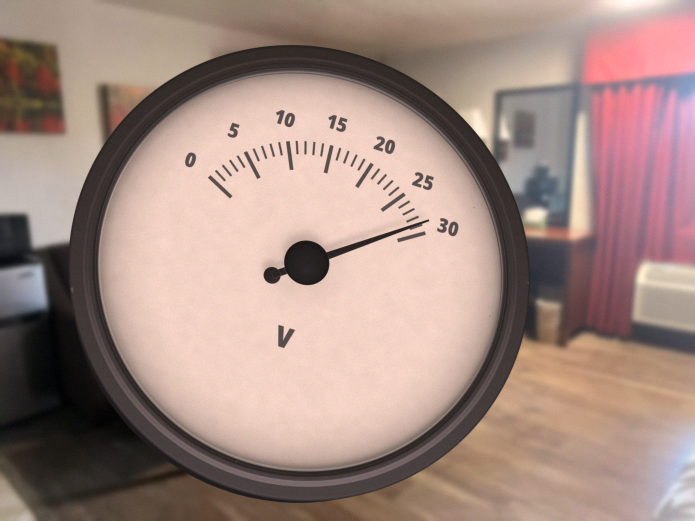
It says 29 V
